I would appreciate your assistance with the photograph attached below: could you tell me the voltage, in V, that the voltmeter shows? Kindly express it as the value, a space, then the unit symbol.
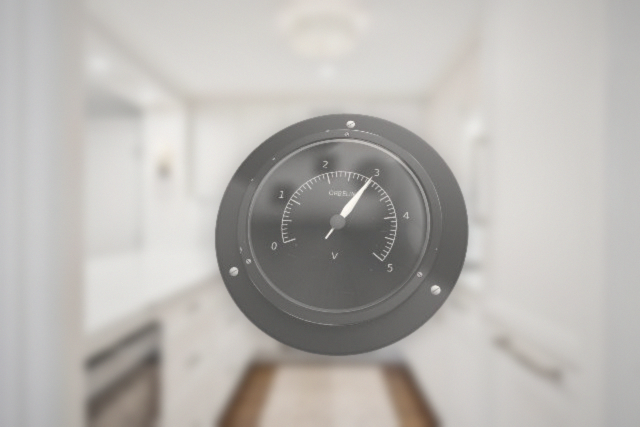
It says 3 V
